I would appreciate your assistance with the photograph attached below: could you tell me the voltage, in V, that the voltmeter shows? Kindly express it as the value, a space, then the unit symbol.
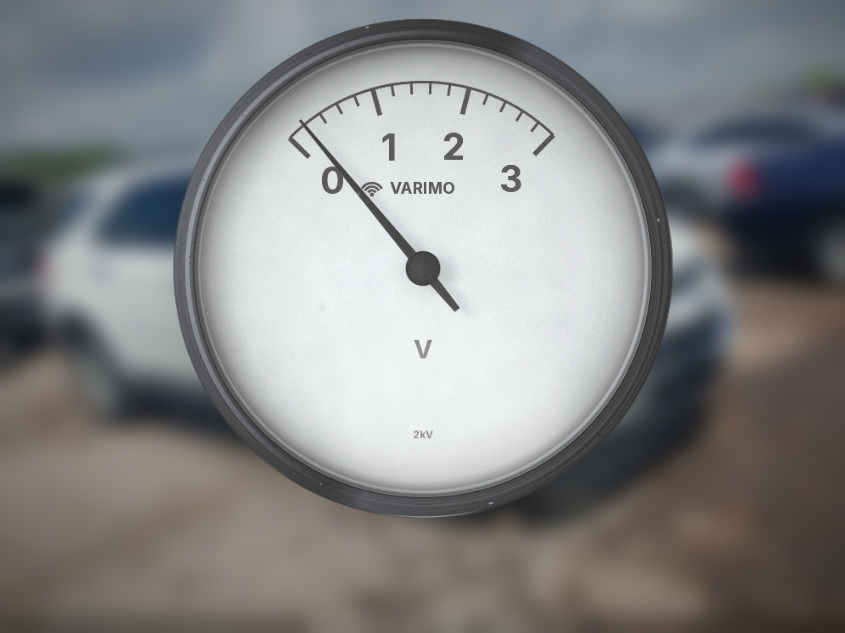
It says 0.2 V
